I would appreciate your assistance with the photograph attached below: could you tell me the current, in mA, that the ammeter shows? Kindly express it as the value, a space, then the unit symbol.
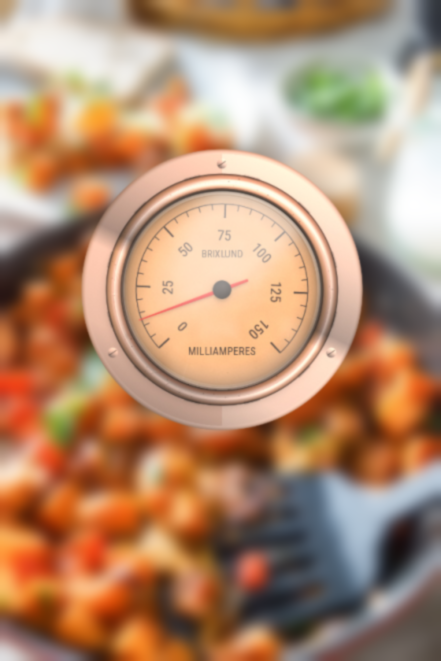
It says 12.5 mA
